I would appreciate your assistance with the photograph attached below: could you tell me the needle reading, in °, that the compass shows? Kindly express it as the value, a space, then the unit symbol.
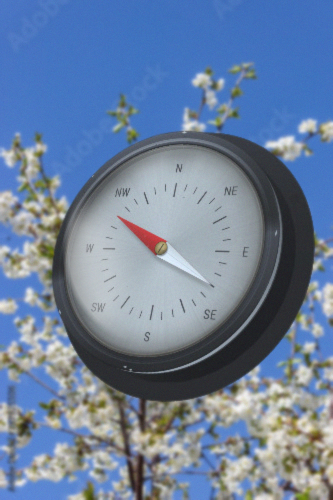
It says 300 °
